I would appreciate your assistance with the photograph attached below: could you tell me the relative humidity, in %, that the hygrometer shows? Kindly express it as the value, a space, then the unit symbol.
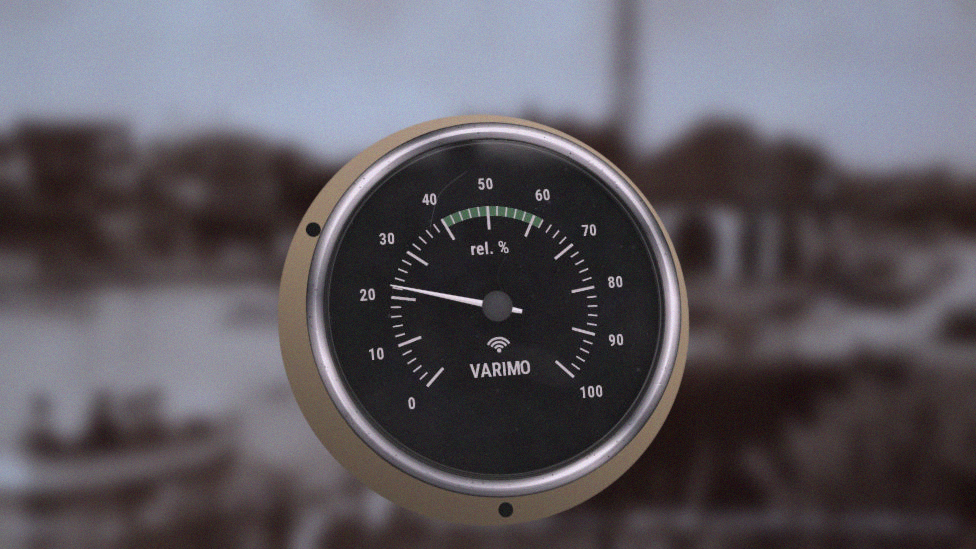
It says 22 %
